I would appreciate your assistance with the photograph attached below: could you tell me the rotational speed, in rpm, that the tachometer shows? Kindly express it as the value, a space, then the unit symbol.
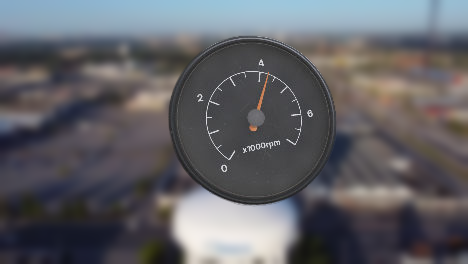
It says 4250 rpm
